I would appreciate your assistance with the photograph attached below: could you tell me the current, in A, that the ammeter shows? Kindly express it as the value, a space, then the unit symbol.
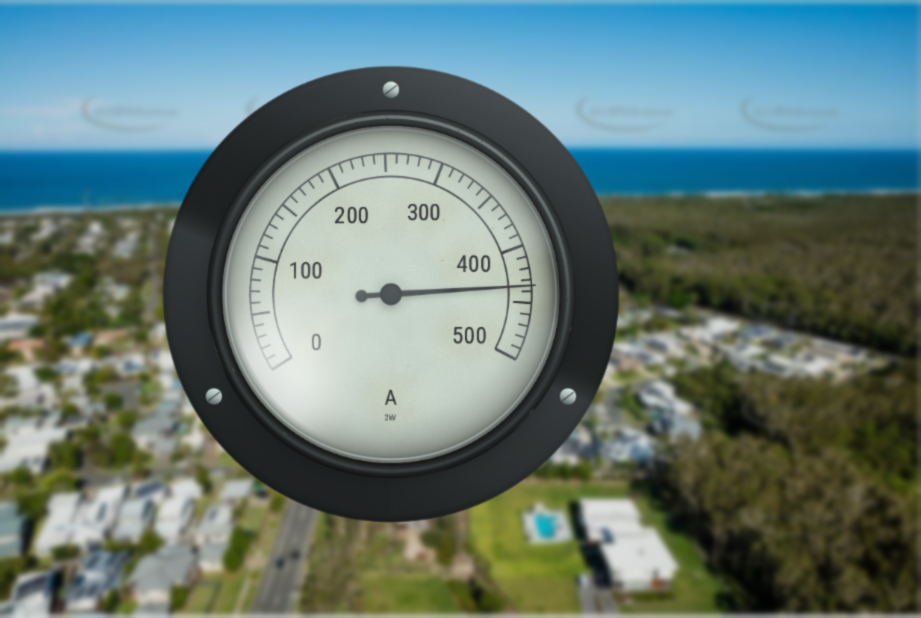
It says 435 A
